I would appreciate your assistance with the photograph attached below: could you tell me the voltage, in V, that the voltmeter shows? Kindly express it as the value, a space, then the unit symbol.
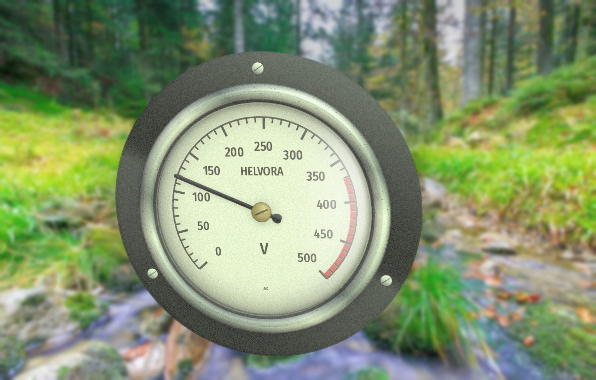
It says 120 V
